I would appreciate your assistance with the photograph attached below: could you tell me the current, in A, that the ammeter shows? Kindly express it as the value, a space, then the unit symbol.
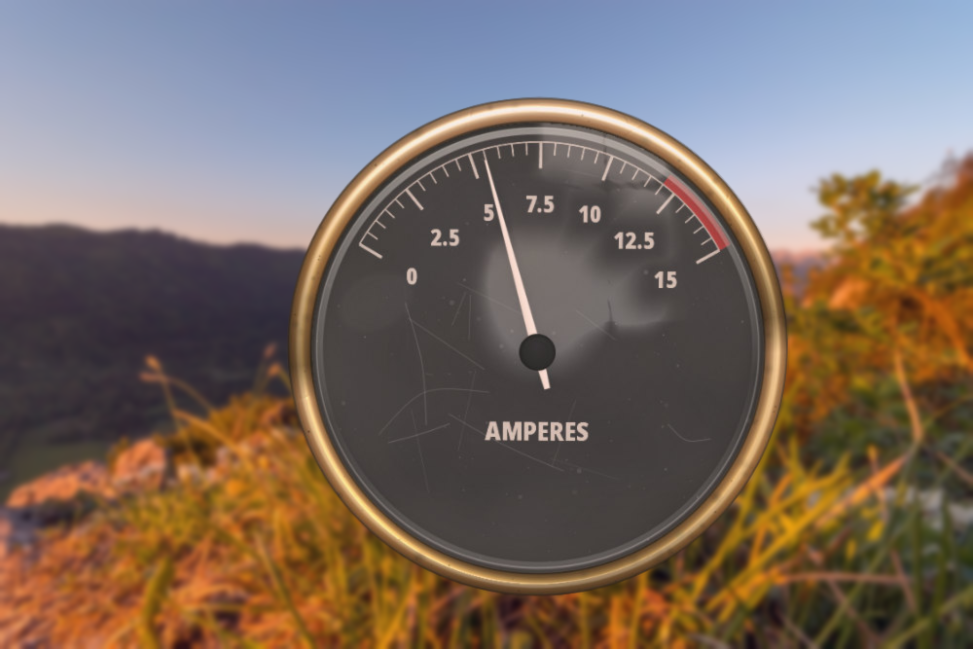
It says 5.5 A
